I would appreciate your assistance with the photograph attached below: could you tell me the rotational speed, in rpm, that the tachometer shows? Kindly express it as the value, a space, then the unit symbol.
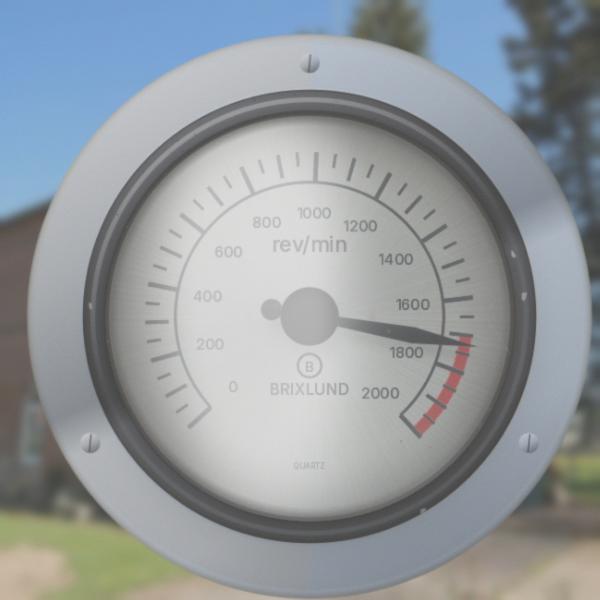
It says 1725 rpm
